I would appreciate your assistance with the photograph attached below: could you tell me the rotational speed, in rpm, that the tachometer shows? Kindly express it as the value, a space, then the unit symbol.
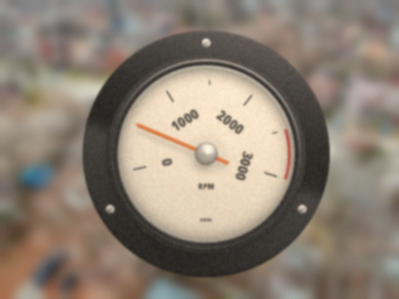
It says 500 rpm
